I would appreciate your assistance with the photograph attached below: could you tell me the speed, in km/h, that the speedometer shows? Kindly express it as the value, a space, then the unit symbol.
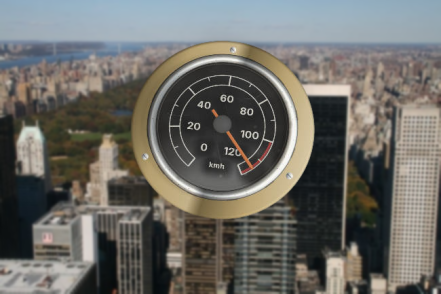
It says 115 km/h
